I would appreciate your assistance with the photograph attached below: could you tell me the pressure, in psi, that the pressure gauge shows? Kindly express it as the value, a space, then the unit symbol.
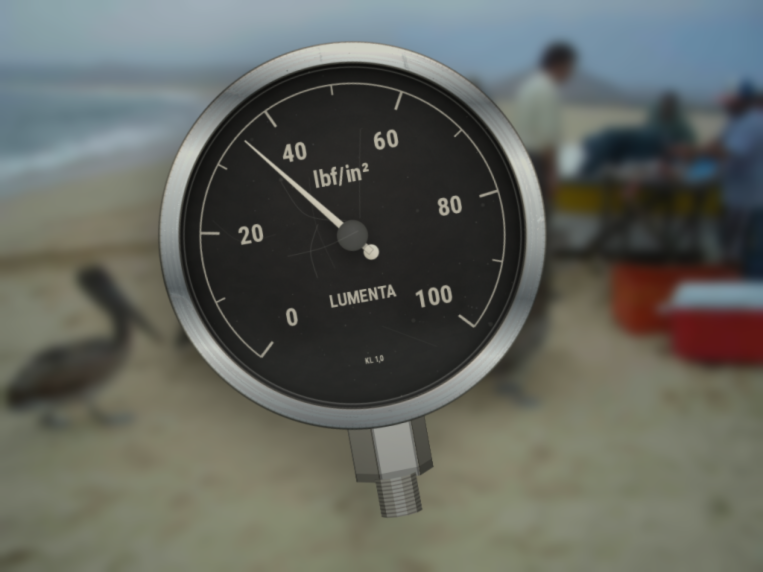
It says 35 psi
